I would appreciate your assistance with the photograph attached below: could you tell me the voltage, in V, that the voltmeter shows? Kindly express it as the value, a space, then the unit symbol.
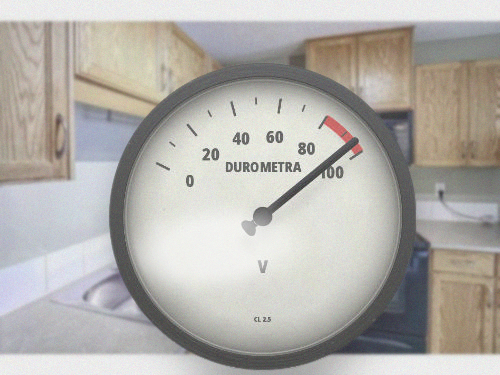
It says 95 V
